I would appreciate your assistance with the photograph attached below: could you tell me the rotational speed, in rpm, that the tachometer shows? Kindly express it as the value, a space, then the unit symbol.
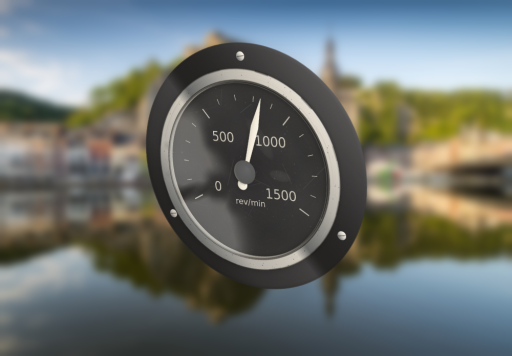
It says 850 rpm
